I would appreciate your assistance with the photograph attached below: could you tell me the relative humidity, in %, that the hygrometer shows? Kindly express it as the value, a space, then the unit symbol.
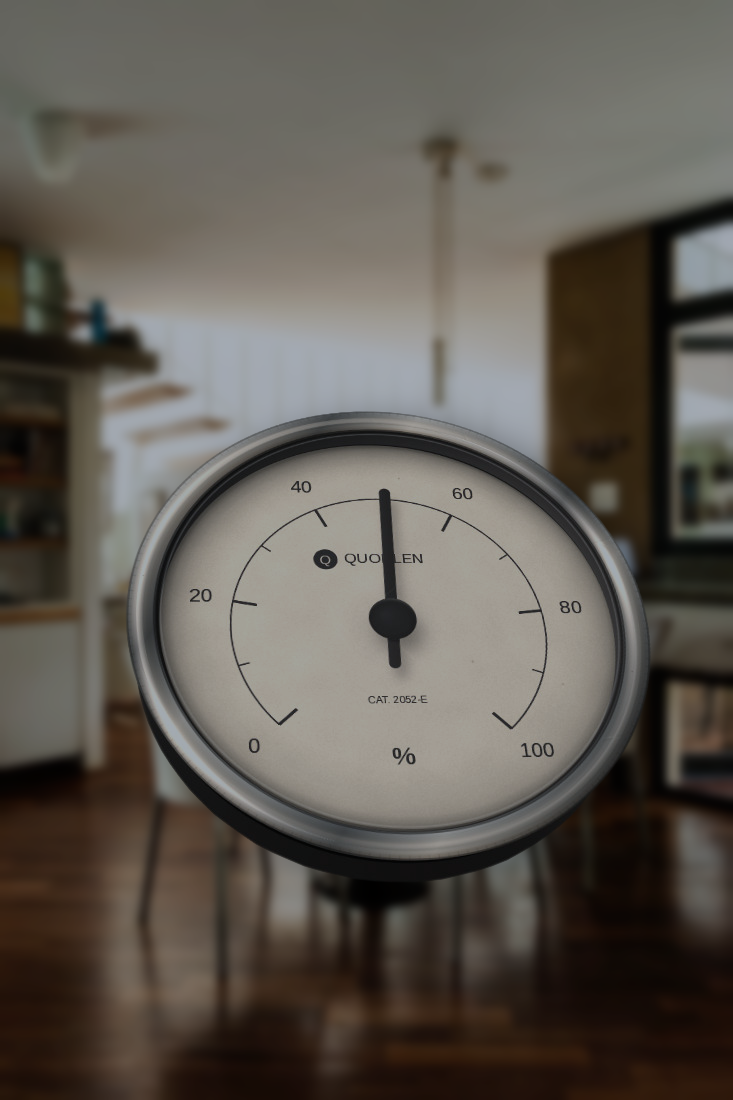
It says 50 %
